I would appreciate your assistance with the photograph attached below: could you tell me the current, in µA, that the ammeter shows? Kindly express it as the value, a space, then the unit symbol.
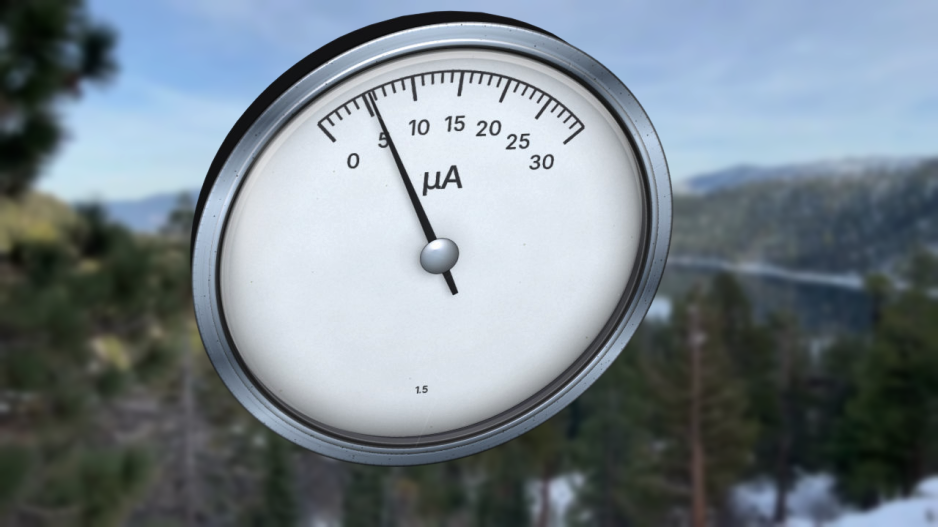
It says 5.5 µA
